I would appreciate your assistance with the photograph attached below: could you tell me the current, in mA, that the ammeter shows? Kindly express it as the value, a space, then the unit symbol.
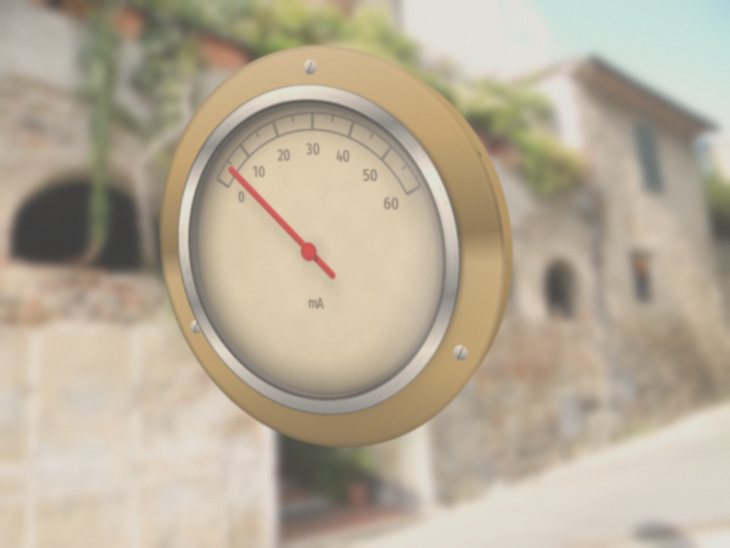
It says 5 mA
